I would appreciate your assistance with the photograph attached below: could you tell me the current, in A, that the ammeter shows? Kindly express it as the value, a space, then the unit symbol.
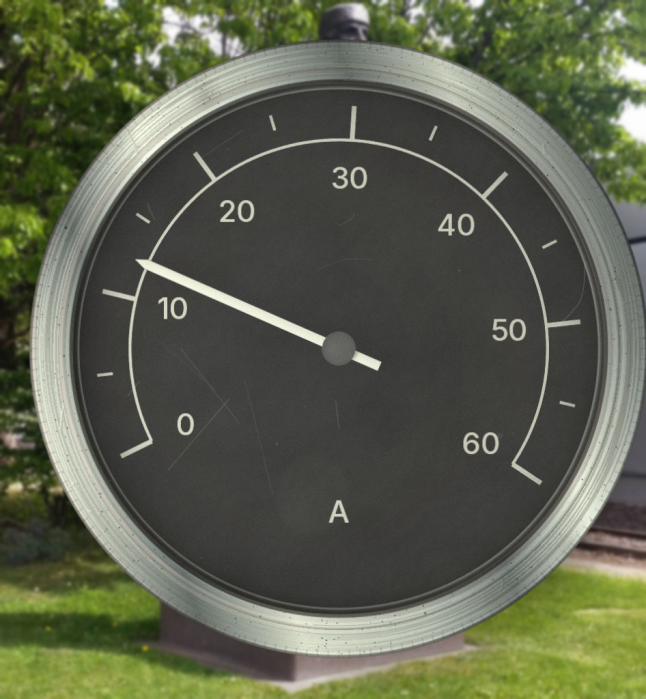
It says 12.5 A
